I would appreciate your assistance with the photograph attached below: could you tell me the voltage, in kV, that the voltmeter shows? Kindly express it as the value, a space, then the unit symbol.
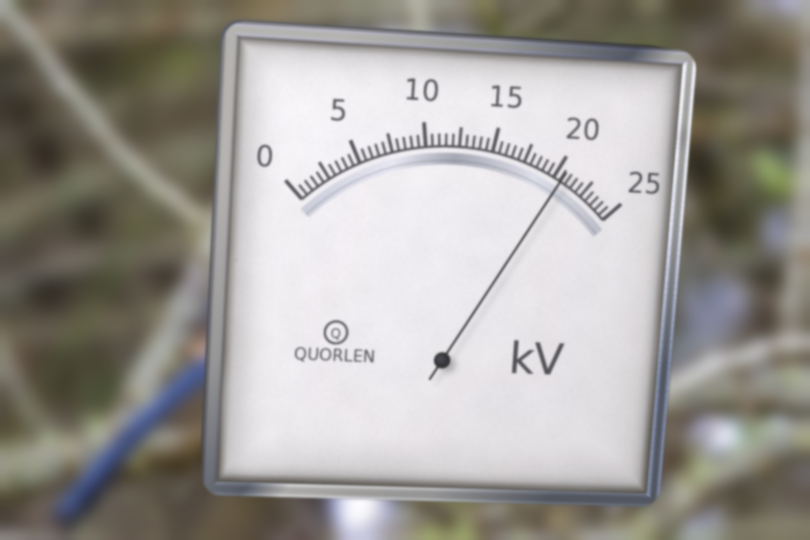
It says 20.5 kV
